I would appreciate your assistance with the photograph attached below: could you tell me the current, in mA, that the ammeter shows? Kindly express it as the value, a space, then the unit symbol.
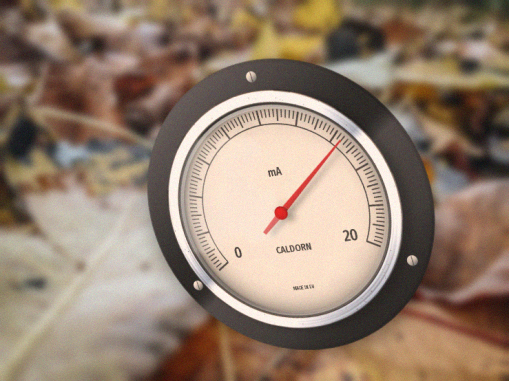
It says 14.4 mA
